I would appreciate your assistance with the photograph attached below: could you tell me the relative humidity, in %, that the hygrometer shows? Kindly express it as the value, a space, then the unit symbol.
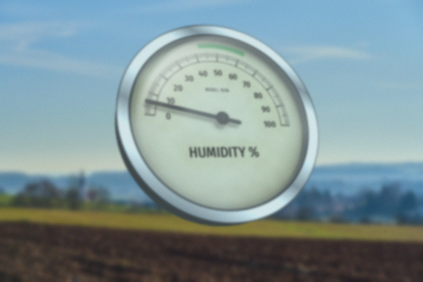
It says 5 %
